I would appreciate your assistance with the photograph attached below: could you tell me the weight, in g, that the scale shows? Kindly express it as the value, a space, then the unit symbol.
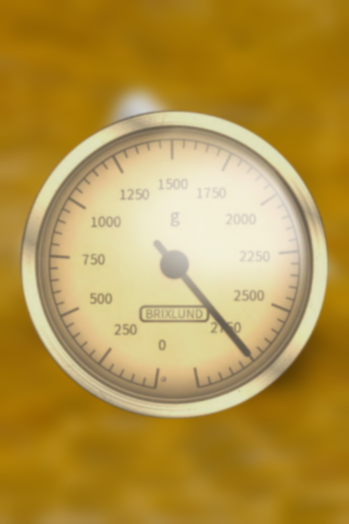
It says 2750 g
